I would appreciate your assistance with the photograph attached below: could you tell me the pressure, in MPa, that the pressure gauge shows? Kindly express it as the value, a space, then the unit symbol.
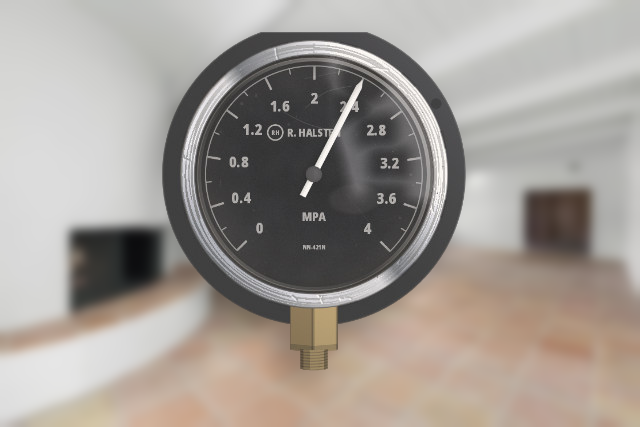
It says 2.4 MPa
